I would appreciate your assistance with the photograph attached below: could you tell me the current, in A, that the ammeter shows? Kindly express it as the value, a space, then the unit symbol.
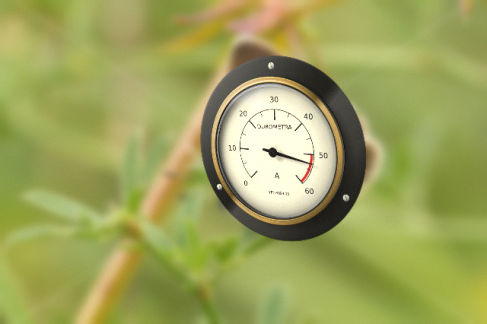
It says 52.5 A
